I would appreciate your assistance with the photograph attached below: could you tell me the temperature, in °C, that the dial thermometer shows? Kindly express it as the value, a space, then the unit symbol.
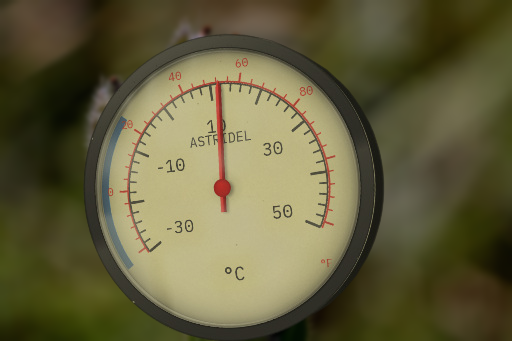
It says 12 °C
